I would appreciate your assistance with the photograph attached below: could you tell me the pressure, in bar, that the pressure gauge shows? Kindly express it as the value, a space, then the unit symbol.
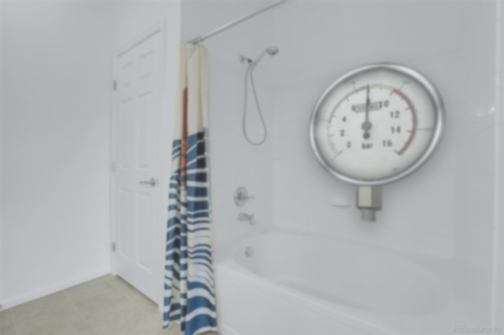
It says 8 bar
